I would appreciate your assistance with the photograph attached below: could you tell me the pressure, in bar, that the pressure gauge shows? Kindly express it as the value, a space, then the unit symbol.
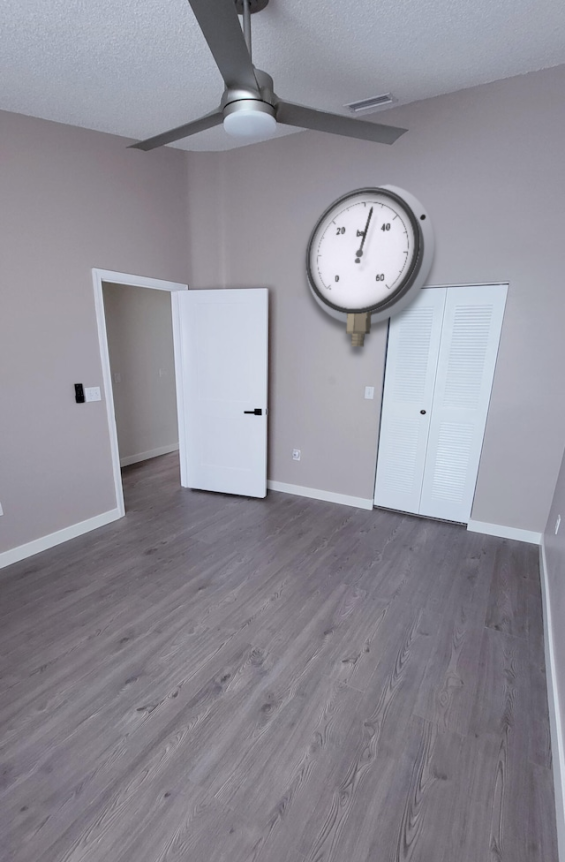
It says 32.5 bar
